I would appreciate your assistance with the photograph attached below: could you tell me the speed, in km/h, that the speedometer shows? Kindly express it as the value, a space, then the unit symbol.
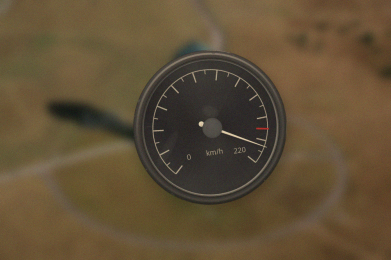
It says 205 km/h
